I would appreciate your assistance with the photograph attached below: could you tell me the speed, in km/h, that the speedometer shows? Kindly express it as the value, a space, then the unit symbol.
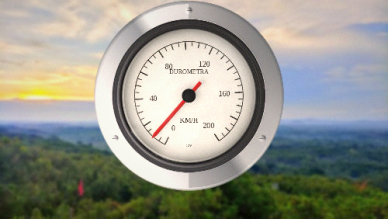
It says 10 km/h
